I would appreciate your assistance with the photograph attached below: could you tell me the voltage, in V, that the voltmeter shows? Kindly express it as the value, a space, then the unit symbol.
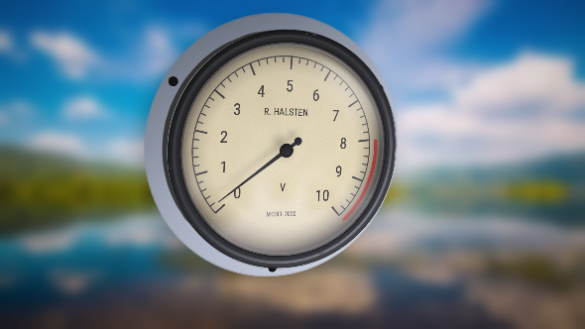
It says 0.2 V
